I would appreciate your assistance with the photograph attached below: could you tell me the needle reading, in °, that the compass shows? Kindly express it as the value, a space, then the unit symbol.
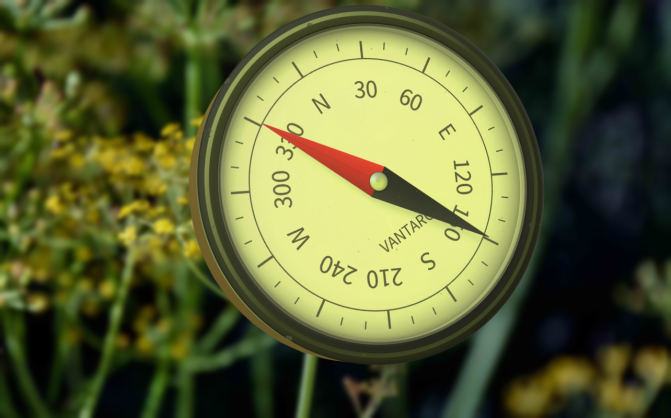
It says 330 °
